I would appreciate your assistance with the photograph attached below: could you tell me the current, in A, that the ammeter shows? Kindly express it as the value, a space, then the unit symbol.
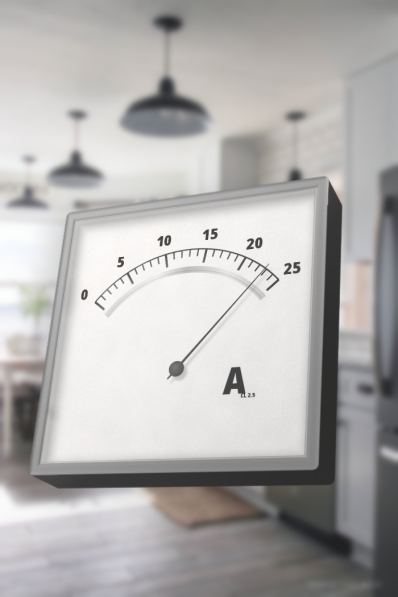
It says 23 A
